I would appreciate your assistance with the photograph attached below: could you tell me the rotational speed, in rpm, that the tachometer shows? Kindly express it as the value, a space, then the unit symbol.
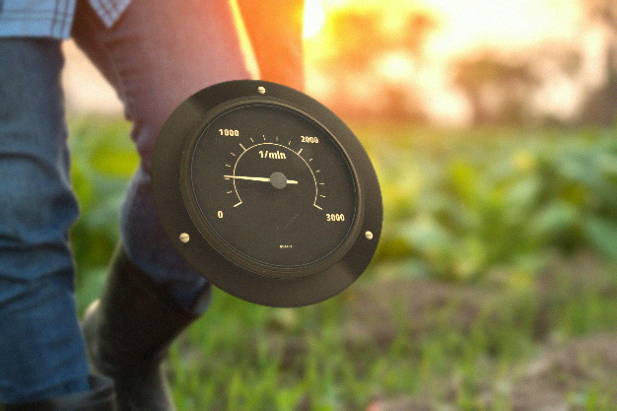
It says 400 rpm
